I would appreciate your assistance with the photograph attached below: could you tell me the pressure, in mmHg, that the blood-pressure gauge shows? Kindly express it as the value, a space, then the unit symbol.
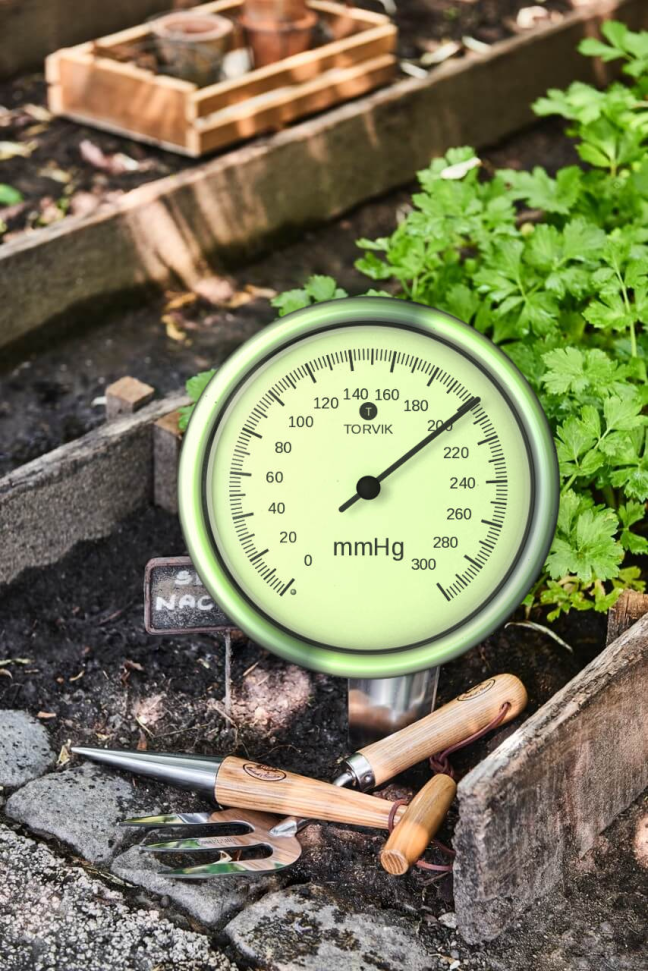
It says 202 mmHg
